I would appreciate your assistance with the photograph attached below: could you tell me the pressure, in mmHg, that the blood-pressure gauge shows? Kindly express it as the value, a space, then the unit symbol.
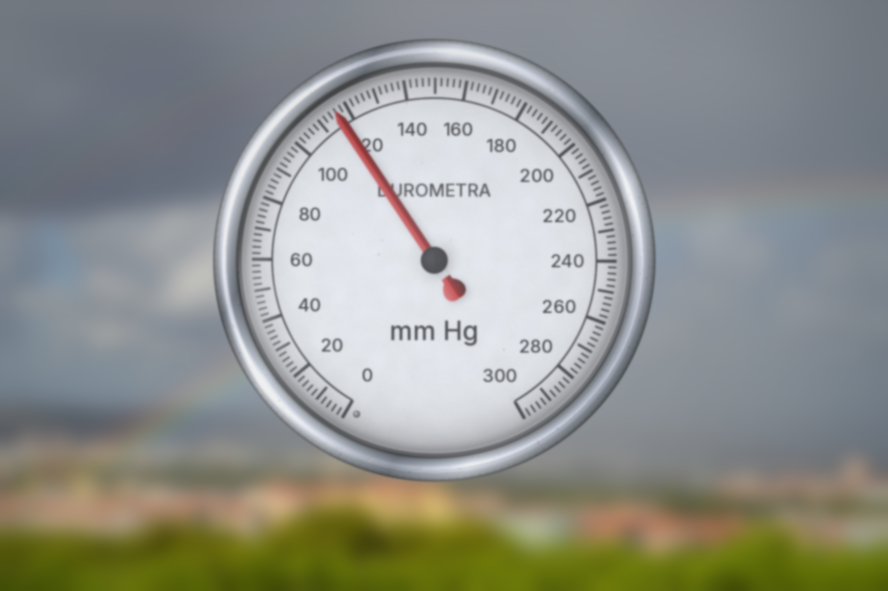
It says 116 mmHg
